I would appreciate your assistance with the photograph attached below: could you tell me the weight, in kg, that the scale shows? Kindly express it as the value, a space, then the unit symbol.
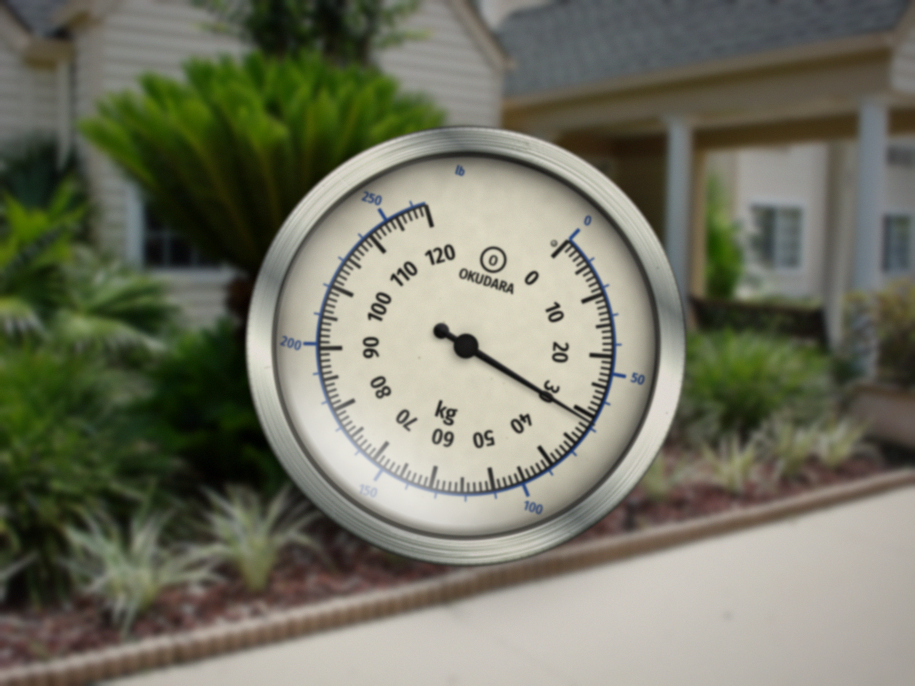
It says 31 kg
